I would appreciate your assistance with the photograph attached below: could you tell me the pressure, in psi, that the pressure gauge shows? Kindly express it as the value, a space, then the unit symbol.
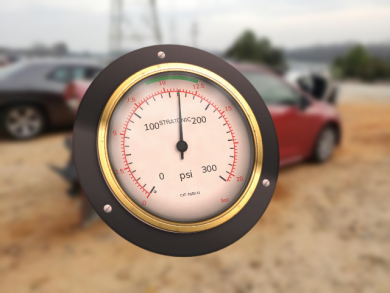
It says 160 psi
